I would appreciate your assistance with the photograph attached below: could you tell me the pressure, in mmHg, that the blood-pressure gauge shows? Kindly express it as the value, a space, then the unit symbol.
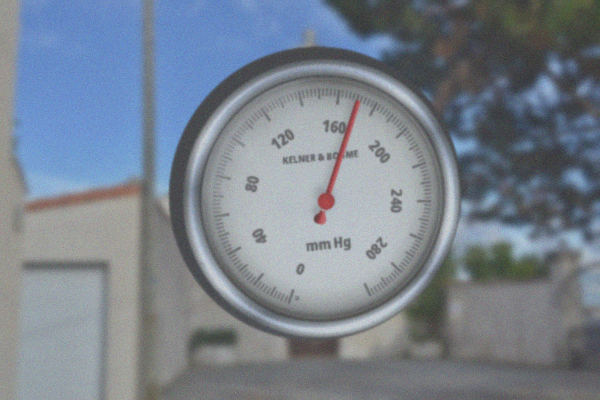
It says 170 mmHg
